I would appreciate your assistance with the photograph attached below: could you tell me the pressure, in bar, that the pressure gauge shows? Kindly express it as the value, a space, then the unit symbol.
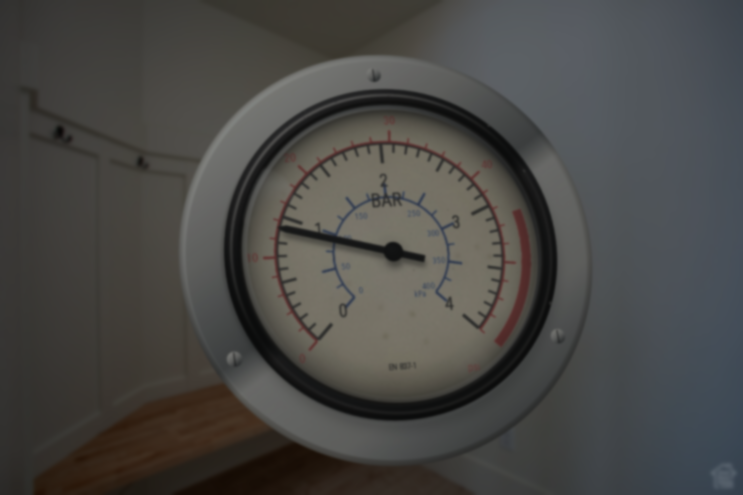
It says 0.9 bar
